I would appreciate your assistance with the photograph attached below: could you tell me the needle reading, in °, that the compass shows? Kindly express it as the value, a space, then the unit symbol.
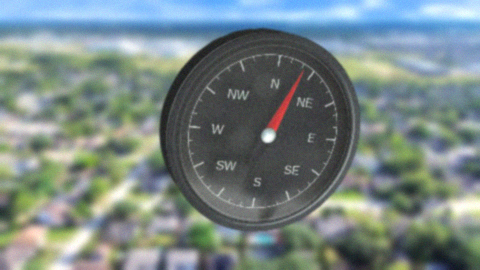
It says 20 °
